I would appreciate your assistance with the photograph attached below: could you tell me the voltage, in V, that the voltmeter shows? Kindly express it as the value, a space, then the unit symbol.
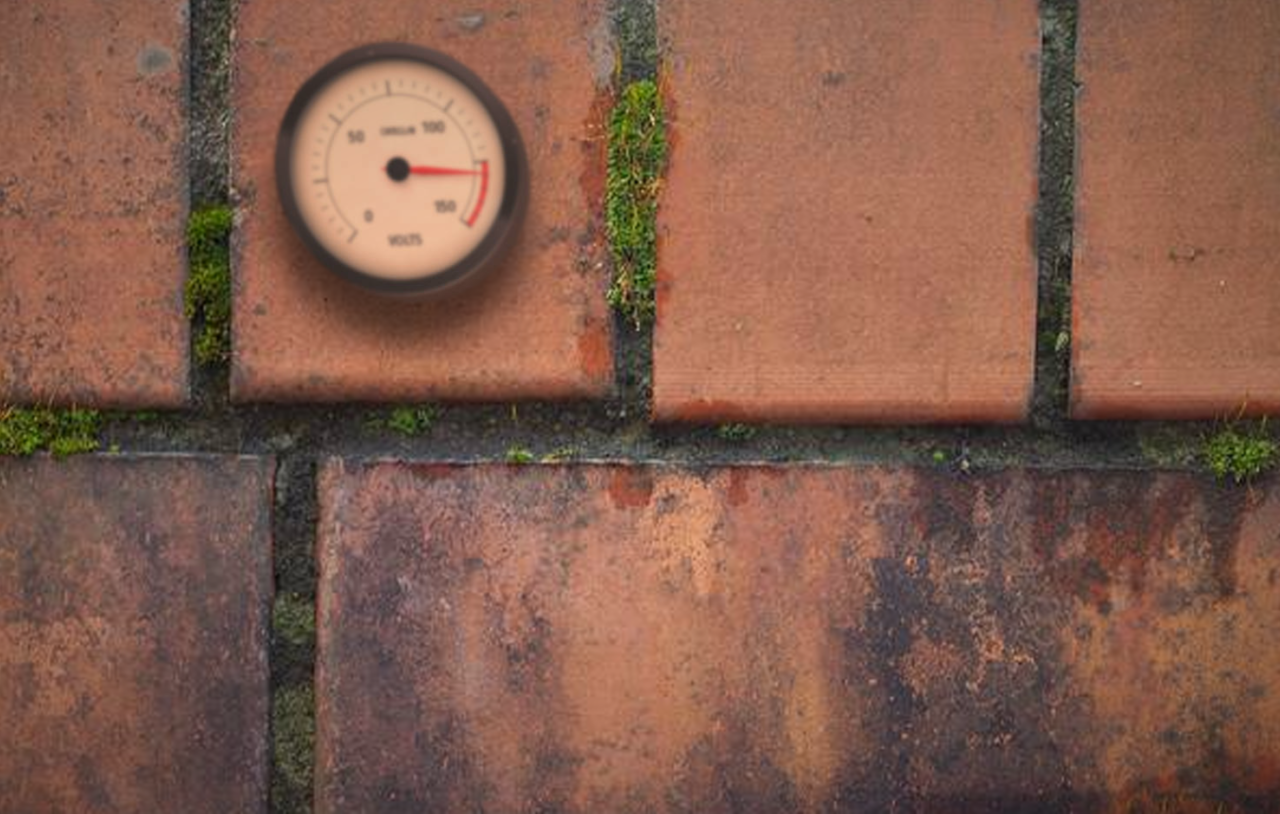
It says 130 V
